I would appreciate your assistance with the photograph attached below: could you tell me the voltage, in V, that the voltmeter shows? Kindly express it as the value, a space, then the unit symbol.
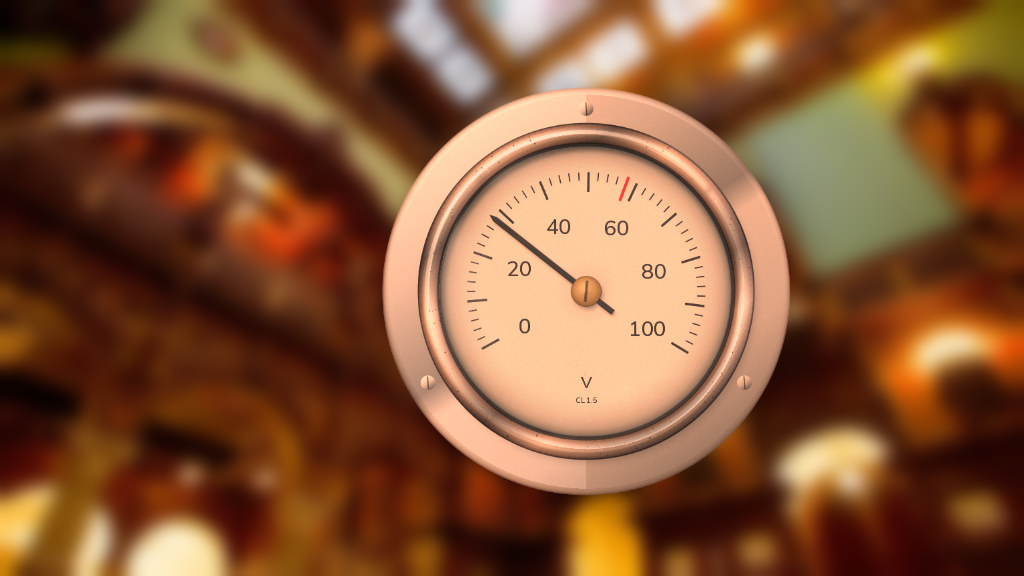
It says 28 V
